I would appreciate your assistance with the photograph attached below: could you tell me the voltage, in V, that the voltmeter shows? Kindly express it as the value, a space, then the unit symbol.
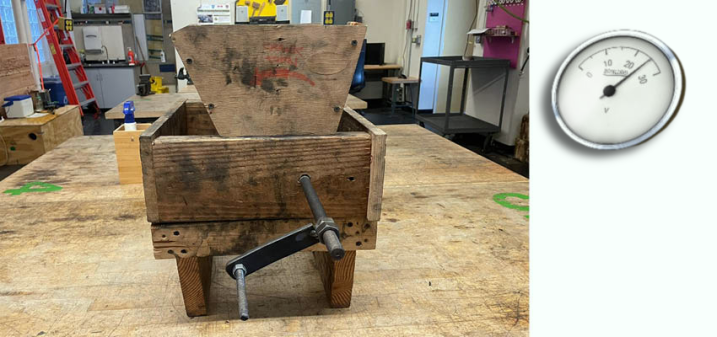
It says 25 V
